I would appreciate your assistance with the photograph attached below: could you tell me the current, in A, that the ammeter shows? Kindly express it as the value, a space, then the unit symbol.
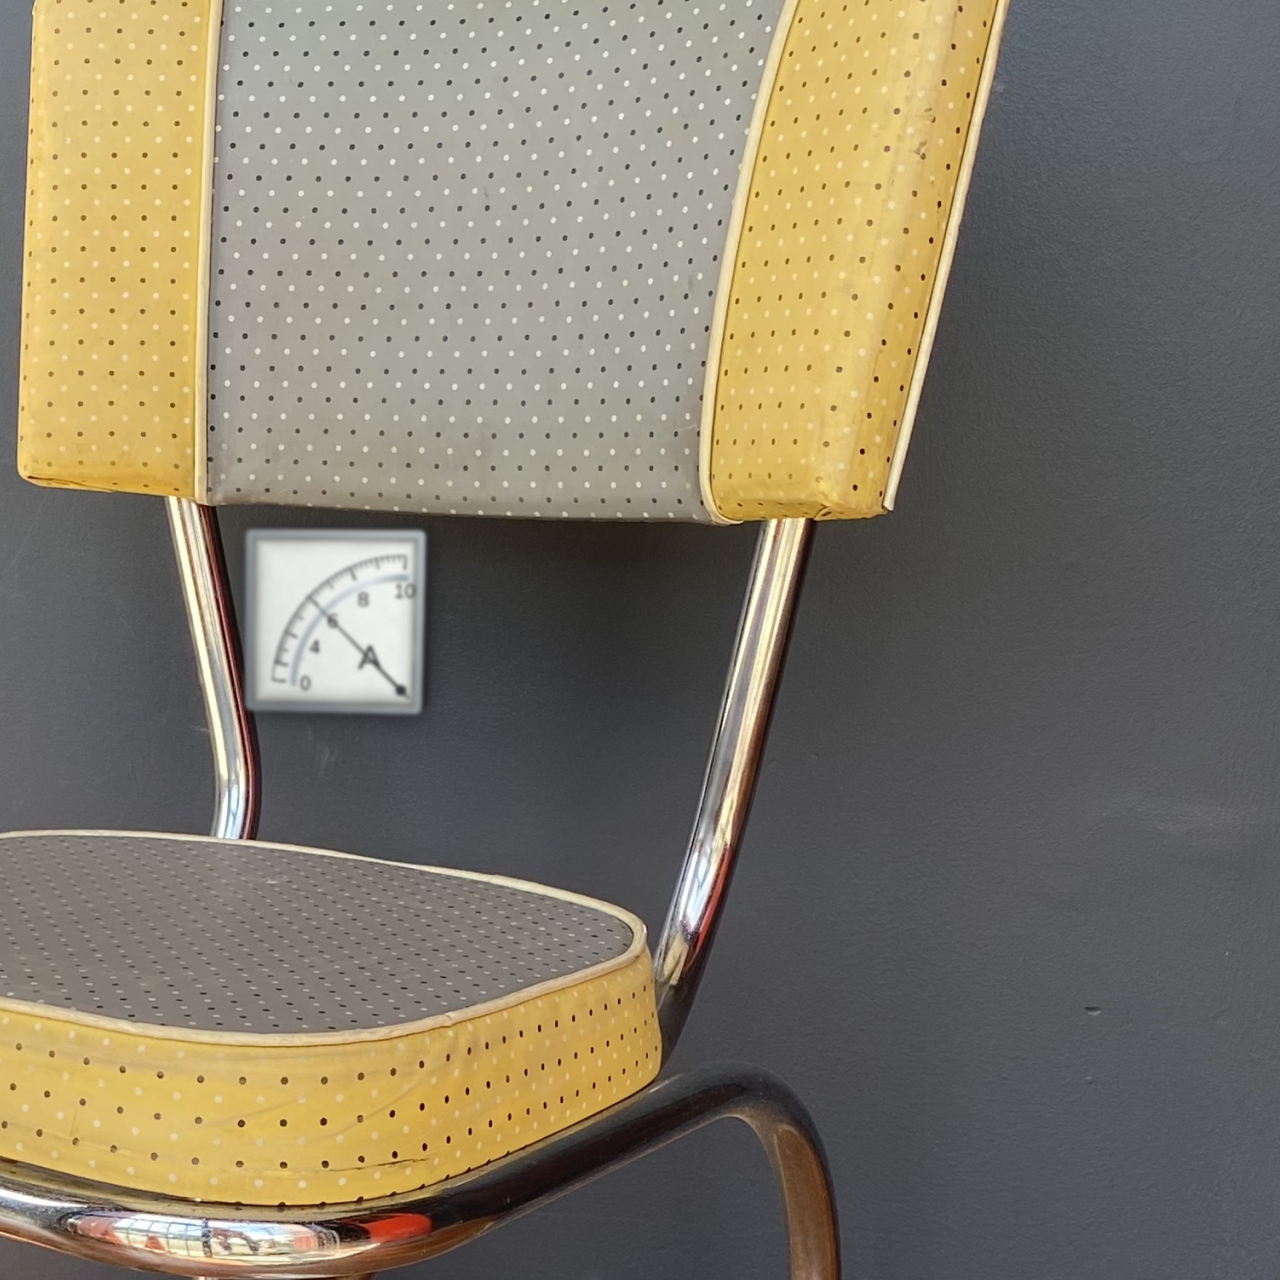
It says 6 A
